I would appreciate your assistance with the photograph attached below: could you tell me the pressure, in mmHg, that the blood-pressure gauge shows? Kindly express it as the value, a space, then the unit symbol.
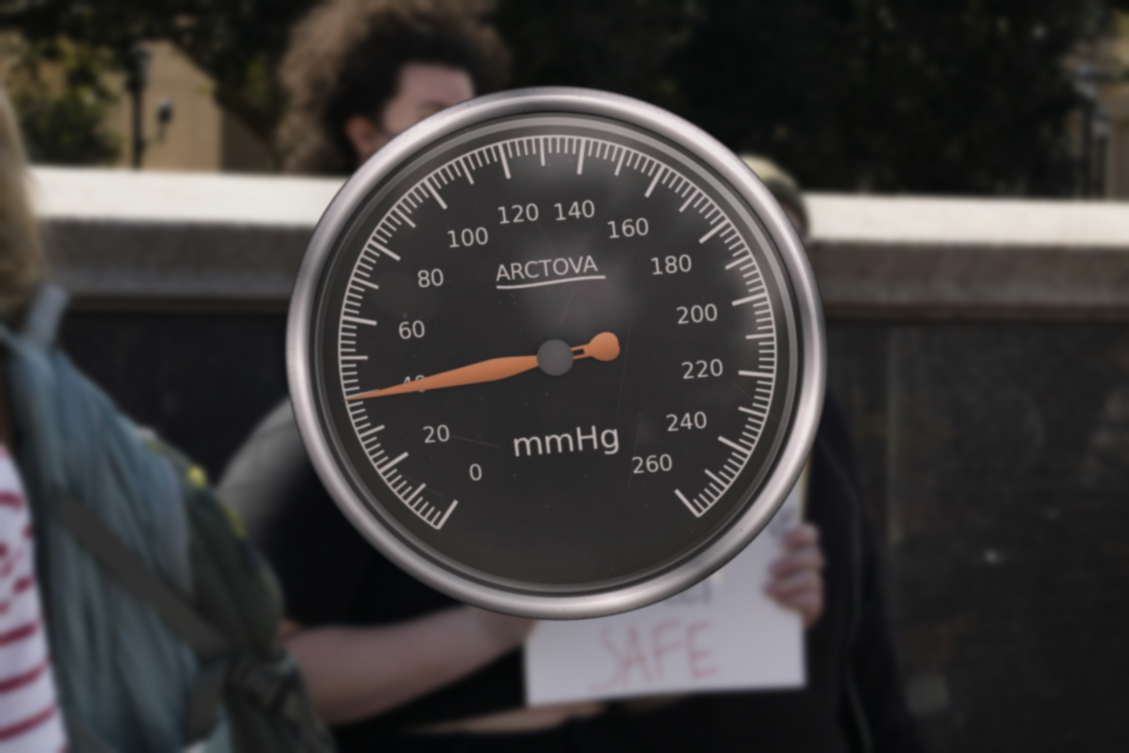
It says 40 mmHg
